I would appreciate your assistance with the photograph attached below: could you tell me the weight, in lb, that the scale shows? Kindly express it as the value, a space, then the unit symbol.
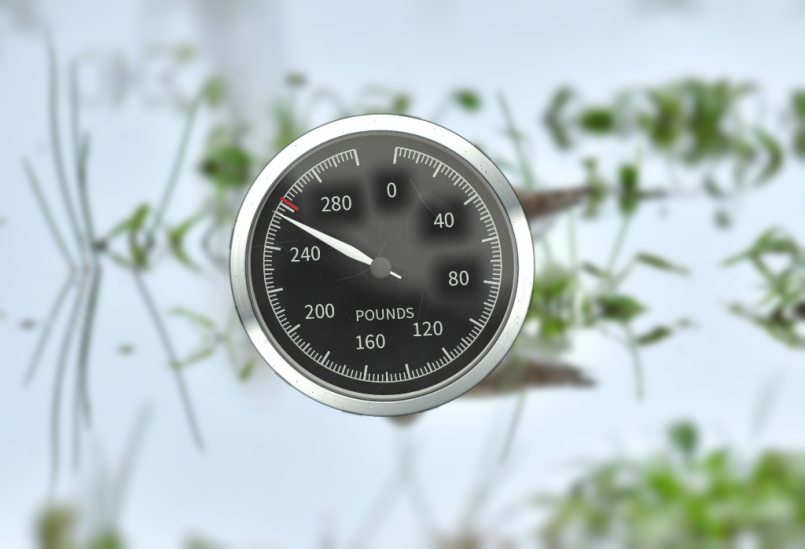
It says 256 lb
